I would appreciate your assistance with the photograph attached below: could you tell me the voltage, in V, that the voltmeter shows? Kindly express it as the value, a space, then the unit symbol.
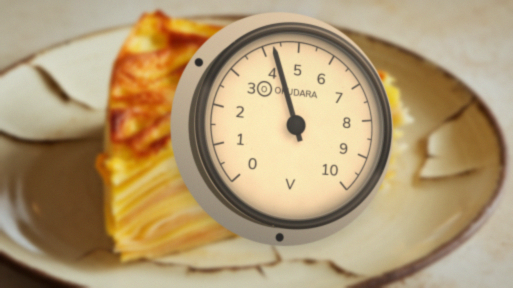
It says 4.25 V
